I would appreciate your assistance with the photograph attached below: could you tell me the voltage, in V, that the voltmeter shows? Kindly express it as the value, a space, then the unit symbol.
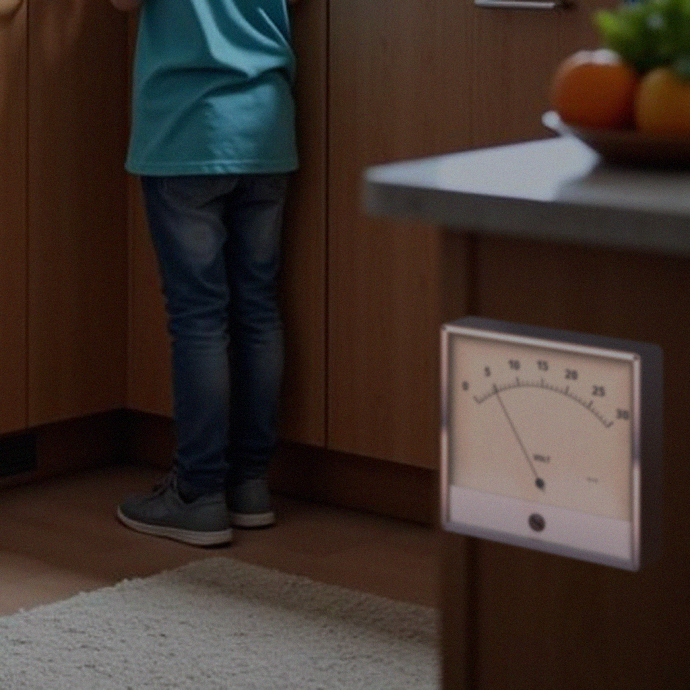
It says 5 V
